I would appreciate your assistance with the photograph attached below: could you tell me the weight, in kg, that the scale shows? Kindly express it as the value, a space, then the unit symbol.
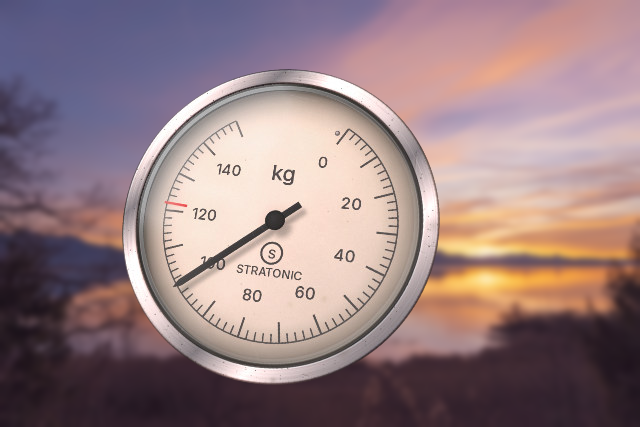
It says 100 kg
